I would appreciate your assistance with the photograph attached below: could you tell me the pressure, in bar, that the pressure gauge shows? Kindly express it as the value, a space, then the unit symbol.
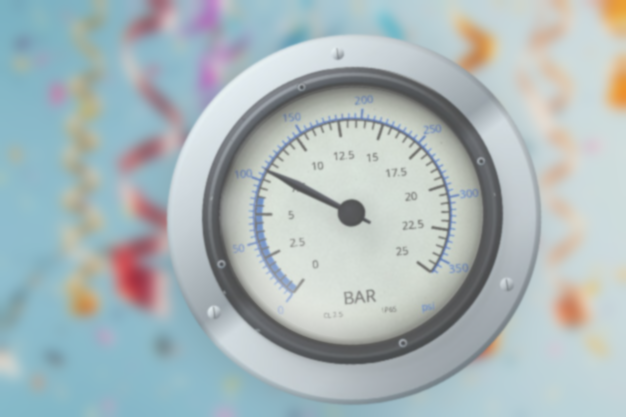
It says 7.5 bar
